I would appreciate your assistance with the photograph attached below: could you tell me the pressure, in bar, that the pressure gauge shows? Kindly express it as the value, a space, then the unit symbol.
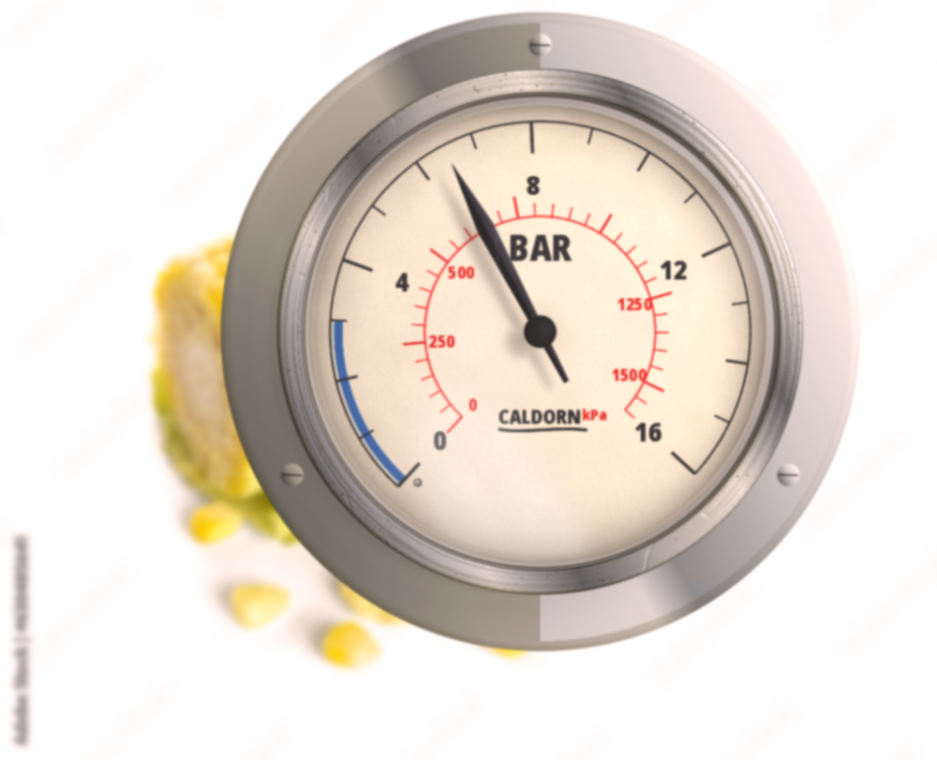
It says 6.5 bar
